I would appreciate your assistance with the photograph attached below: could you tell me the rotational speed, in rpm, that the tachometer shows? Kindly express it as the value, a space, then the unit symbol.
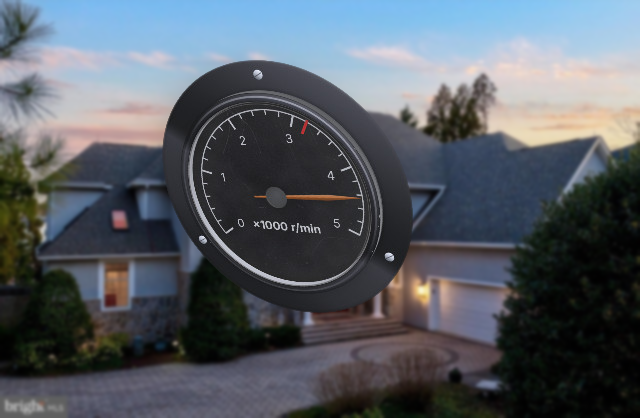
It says 4400 rpm
